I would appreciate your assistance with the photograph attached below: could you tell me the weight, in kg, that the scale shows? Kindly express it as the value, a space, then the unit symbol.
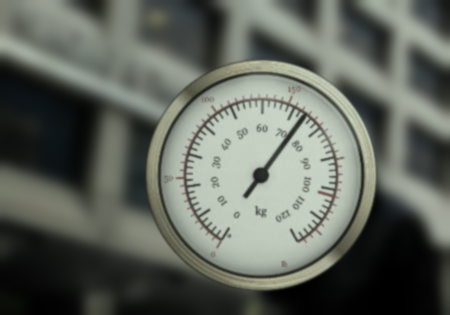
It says 74 kg
